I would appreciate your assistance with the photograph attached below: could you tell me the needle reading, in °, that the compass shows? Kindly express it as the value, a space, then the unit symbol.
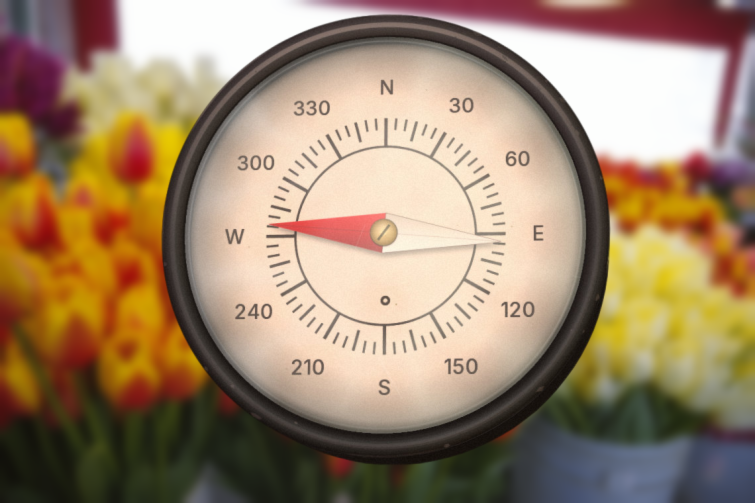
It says 275 °
